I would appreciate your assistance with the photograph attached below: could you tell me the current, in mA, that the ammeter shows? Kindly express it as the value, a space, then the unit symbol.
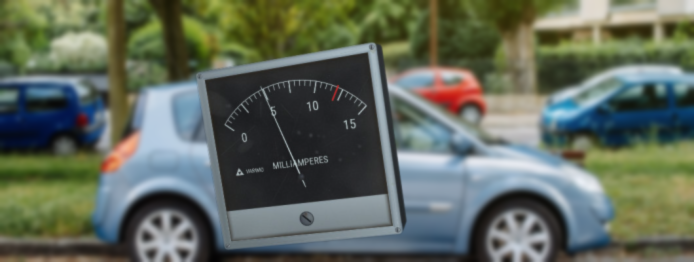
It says 5 mA
